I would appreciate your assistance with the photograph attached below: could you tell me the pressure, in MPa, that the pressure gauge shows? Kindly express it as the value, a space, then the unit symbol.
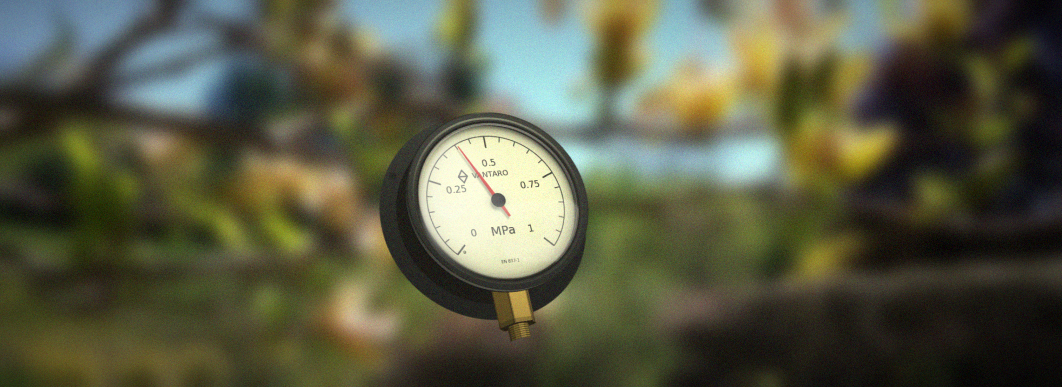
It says 0.4 MPa
